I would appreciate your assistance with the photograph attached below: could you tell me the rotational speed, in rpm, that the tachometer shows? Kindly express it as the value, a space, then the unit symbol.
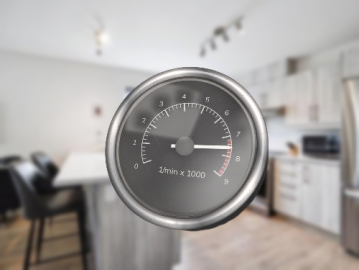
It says 7600 rpm
